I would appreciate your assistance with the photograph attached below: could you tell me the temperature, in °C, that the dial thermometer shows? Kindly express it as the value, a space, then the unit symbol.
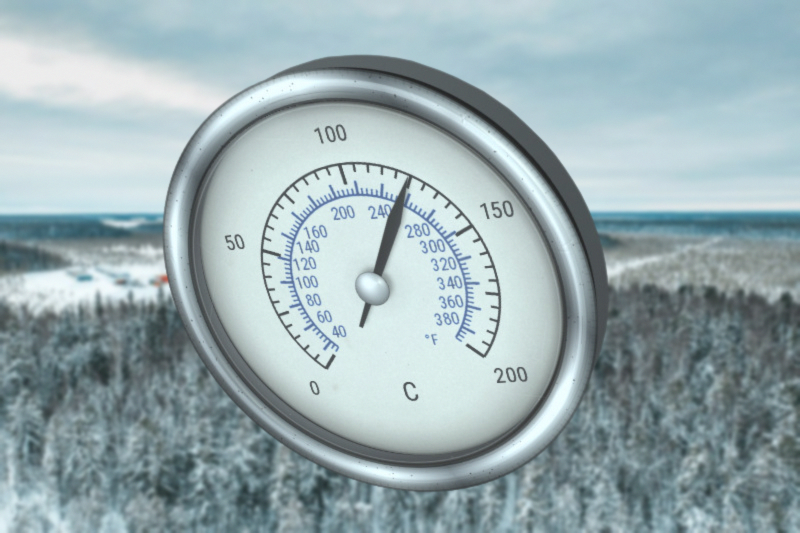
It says 125 °C
